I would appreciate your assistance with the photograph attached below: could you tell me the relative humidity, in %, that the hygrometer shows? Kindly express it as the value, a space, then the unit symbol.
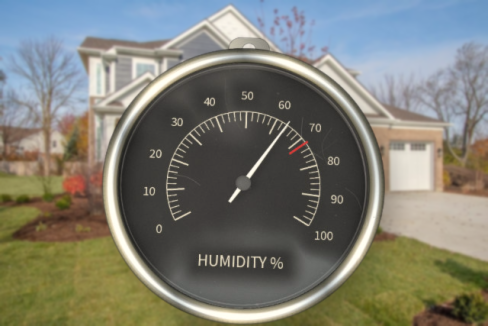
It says 64 %
